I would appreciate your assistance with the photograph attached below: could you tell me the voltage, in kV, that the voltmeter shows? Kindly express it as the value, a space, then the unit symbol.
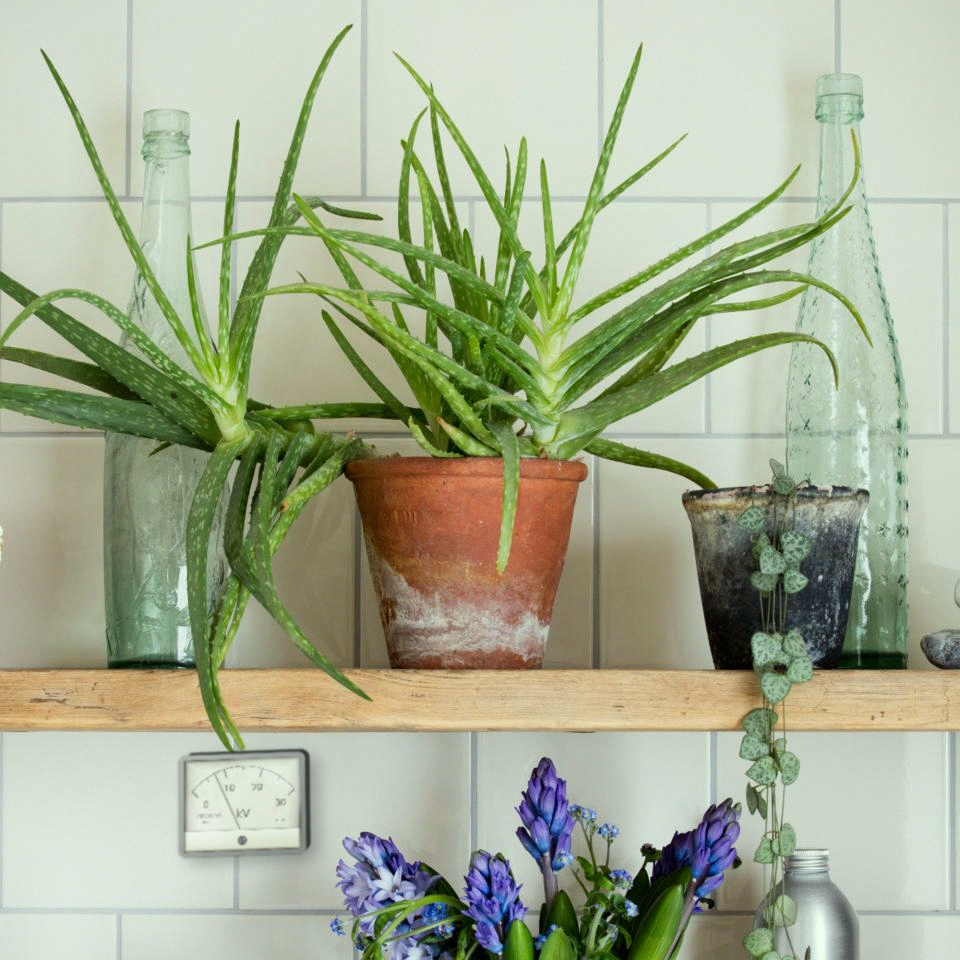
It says 7.5 kV
